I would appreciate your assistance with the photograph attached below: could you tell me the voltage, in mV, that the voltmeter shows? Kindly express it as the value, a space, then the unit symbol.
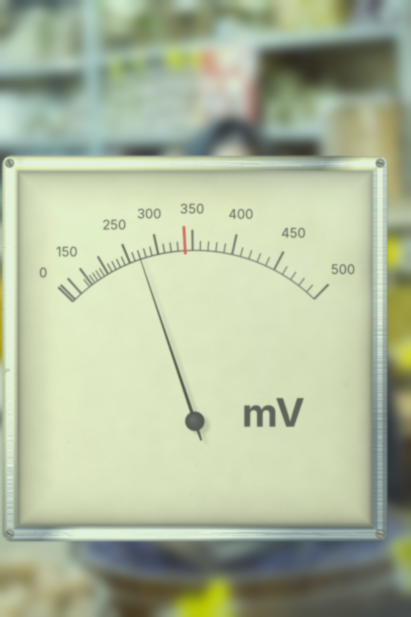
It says 270 mV
